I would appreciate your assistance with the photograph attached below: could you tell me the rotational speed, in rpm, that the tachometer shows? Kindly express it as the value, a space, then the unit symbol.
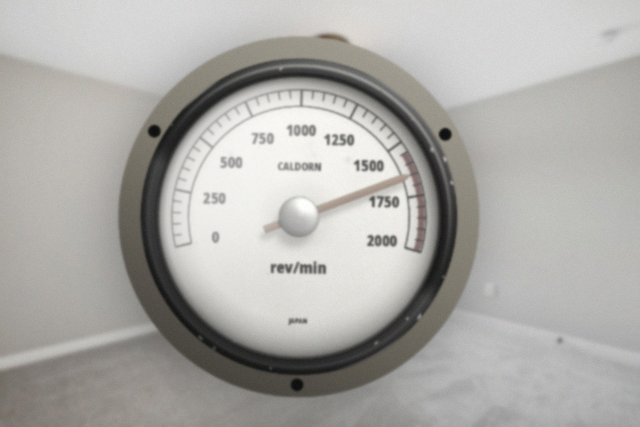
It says 1650 rpm
